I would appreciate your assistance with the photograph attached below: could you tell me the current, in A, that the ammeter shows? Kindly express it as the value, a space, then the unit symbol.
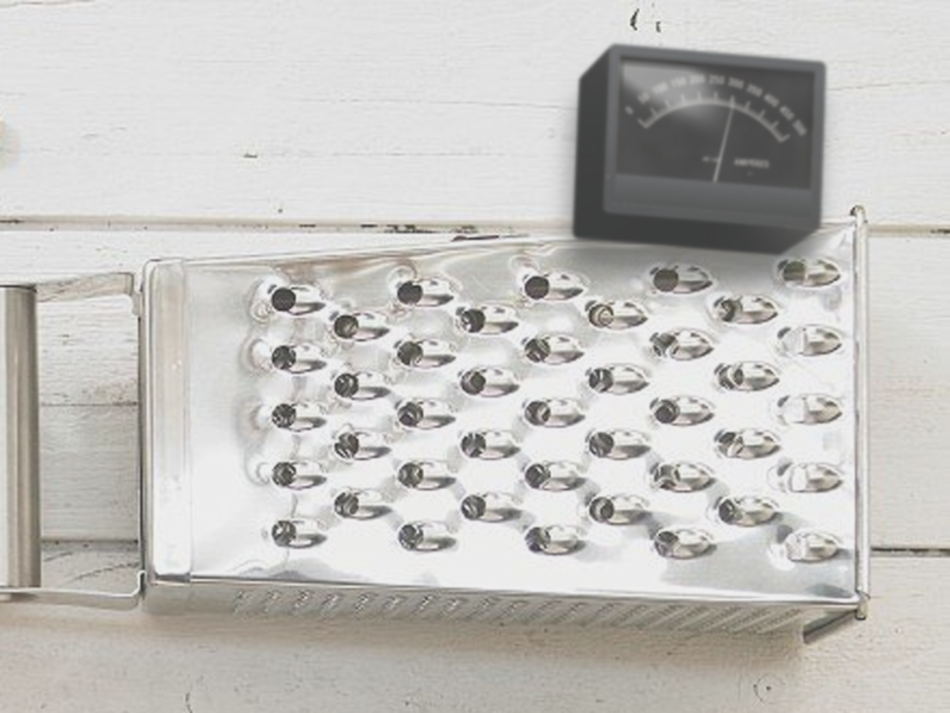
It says 300 A
